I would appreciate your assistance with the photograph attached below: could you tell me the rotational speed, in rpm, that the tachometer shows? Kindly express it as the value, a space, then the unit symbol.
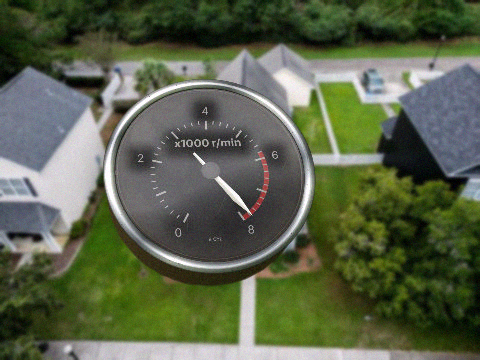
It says 7800 rpm
